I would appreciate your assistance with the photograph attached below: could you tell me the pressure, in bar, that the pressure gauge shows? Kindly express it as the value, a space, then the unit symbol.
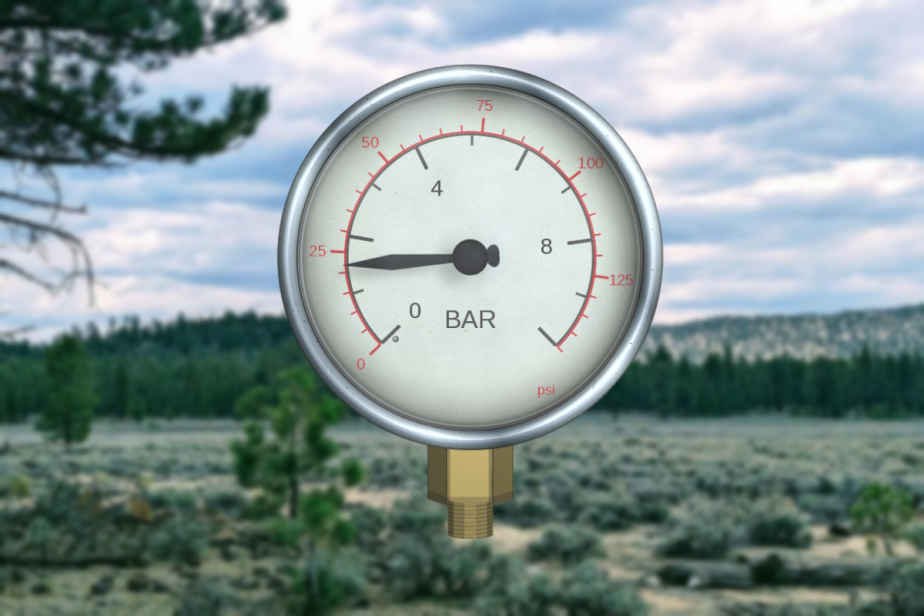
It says 1.5 bar
